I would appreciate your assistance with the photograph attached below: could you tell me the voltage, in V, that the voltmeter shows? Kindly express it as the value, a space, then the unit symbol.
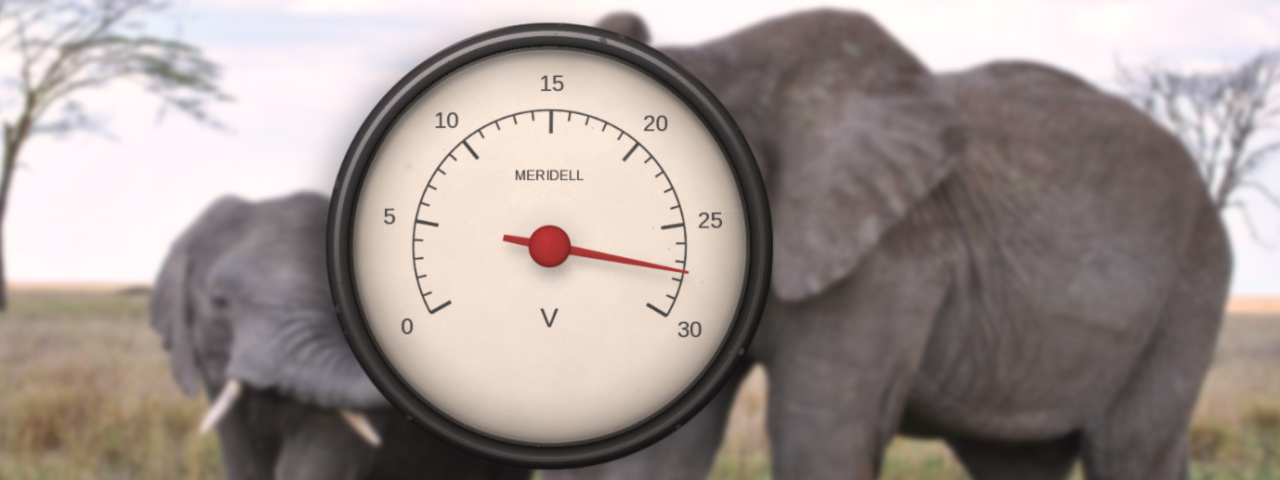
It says 27.5 V
